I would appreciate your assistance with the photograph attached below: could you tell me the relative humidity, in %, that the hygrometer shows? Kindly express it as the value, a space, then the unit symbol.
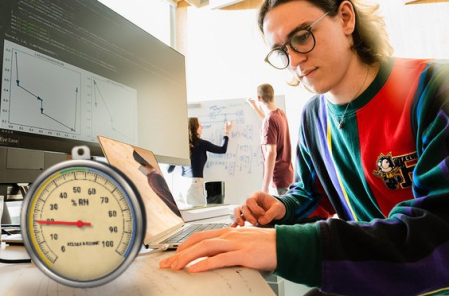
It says 20 %
